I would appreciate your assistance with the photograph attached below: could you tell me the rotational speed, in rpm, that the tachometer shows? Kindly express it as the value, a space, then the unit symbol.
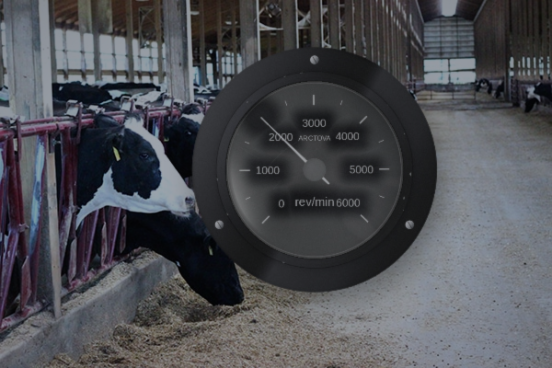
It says 2000 rpm
